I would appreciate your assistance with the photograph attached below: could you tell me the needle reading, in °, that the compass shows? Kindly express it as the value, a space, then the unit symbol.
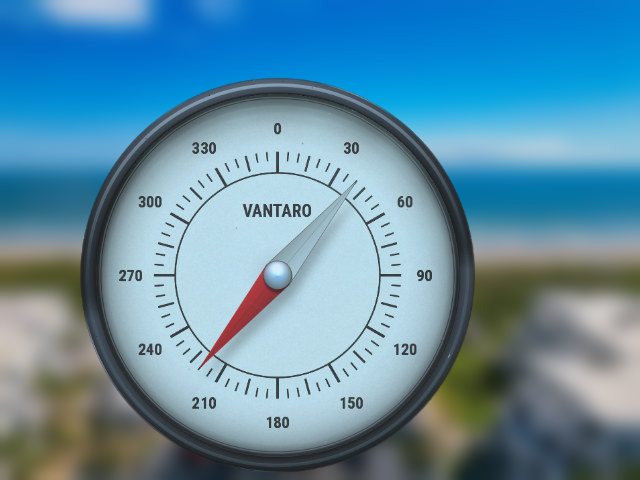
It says 220 °
